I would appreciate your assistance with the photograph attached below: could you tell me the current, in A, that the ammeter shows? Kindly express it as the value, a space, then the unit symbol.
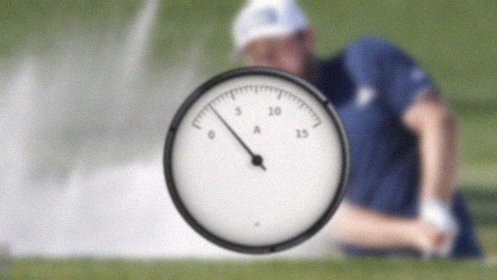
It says 2.5 A
